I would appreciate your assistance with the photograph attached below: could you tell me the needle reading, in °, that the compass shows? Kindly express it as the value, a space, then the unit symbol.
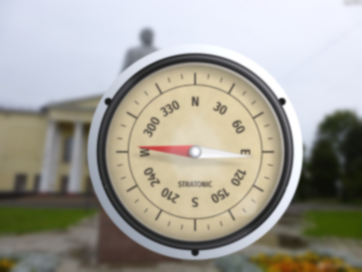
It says 275 °
